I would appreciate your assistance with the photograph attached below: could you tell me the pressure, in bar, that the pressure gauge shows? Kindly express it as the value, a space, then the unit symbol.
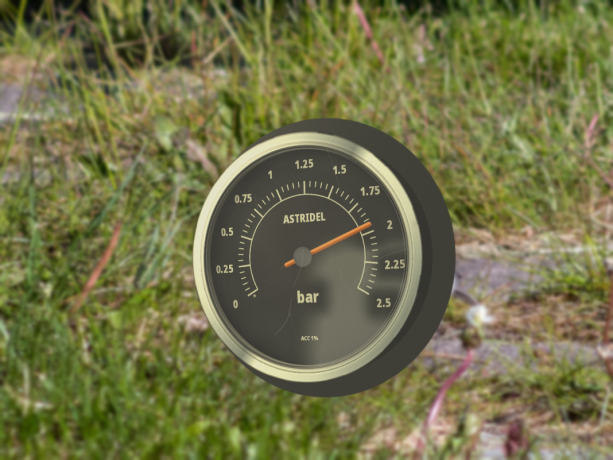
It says 1.95 bar
